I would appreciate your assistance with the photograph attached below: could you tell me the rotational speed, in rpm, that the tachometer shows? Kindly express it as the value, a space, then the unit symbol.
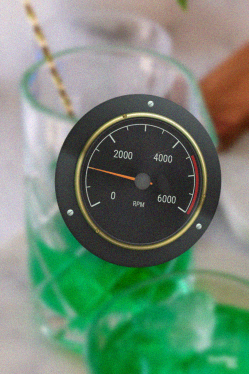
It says 1000 rpm
